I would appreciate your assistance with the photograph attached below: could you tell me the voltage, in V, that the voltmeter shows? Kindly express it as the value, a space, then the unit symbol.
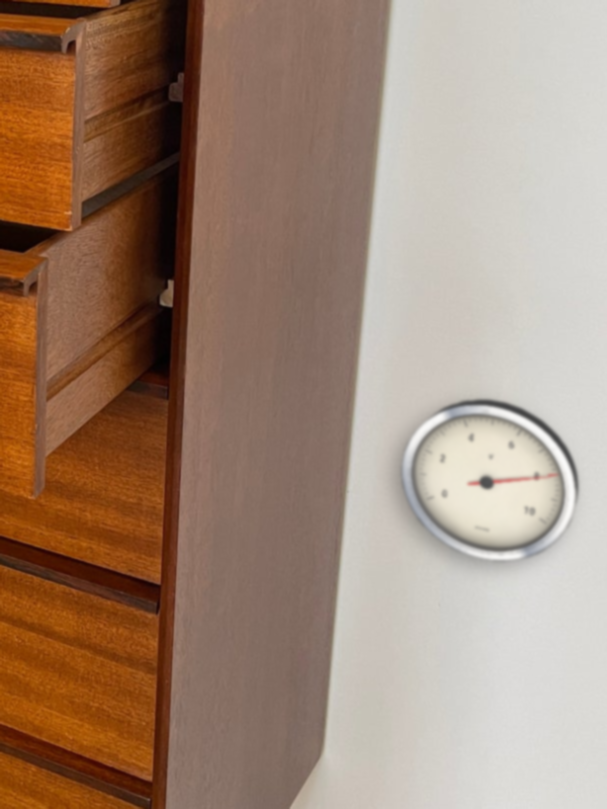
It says 8 V
